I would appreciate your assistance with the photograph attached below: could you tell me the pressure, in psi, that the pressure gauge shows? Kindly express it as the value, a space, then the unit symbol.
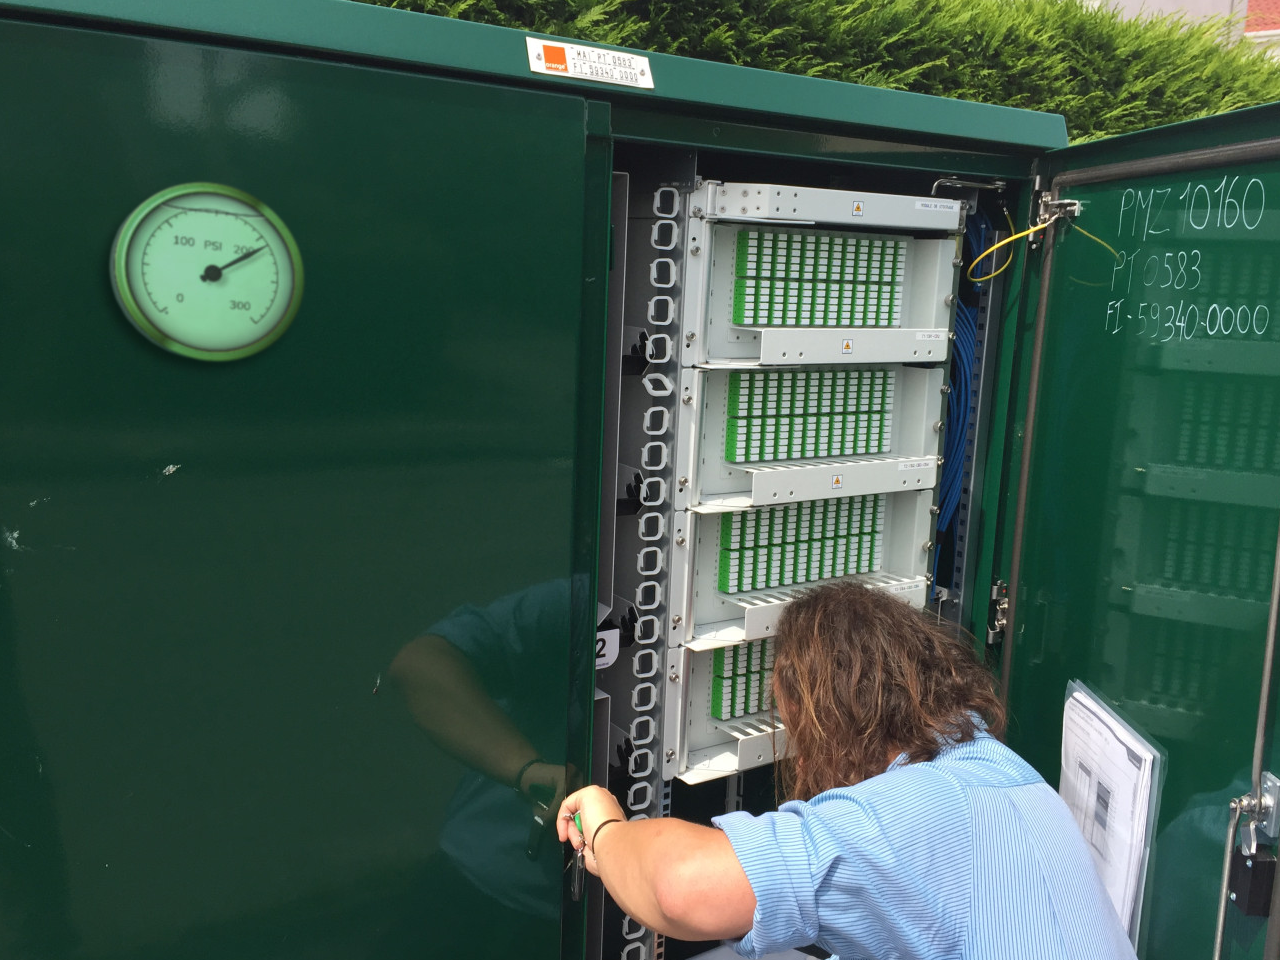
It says 210 psi
